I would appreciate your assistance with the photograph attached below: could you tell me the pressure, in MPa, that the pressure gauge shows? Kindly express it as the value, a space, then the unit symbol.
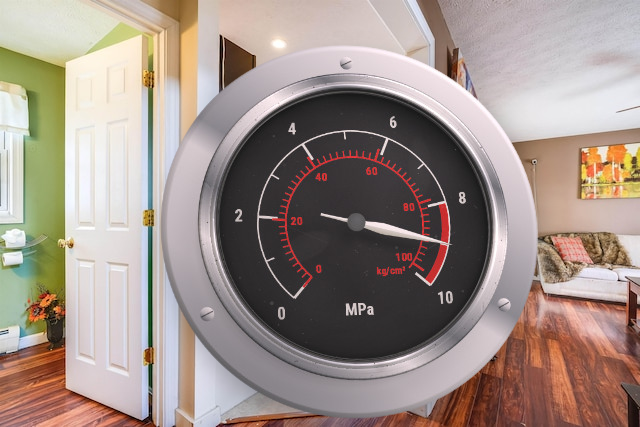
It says 9 MPa
